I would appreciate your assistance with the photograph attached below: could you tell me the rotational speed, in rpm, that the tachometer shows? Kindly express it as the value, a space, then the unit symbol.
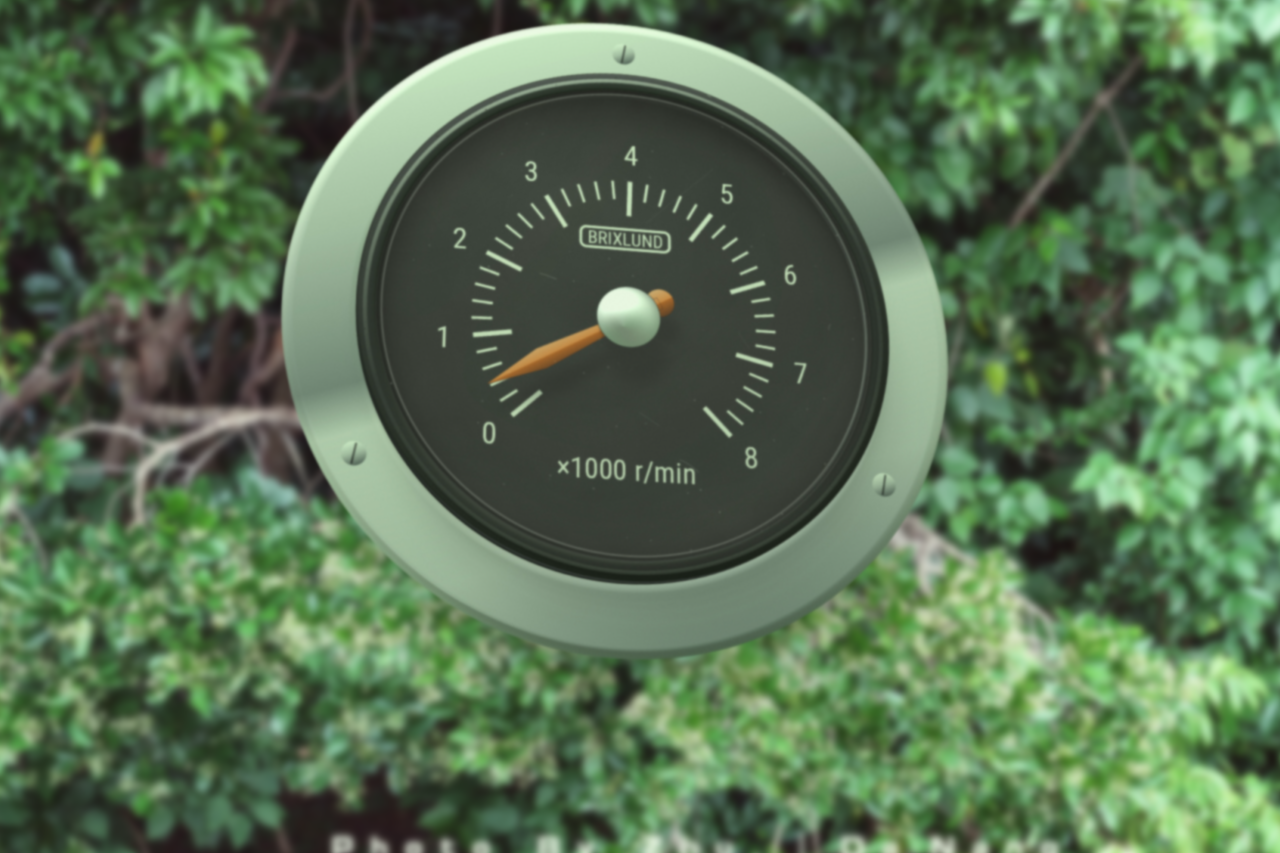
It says 400 rpm
